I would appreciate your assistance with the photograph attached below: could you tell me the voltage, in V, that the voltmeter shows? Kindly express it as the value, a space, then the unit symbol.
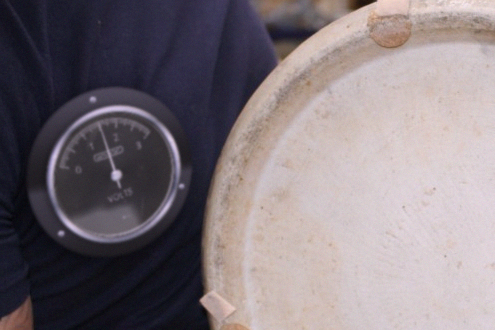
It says 1.5 V
